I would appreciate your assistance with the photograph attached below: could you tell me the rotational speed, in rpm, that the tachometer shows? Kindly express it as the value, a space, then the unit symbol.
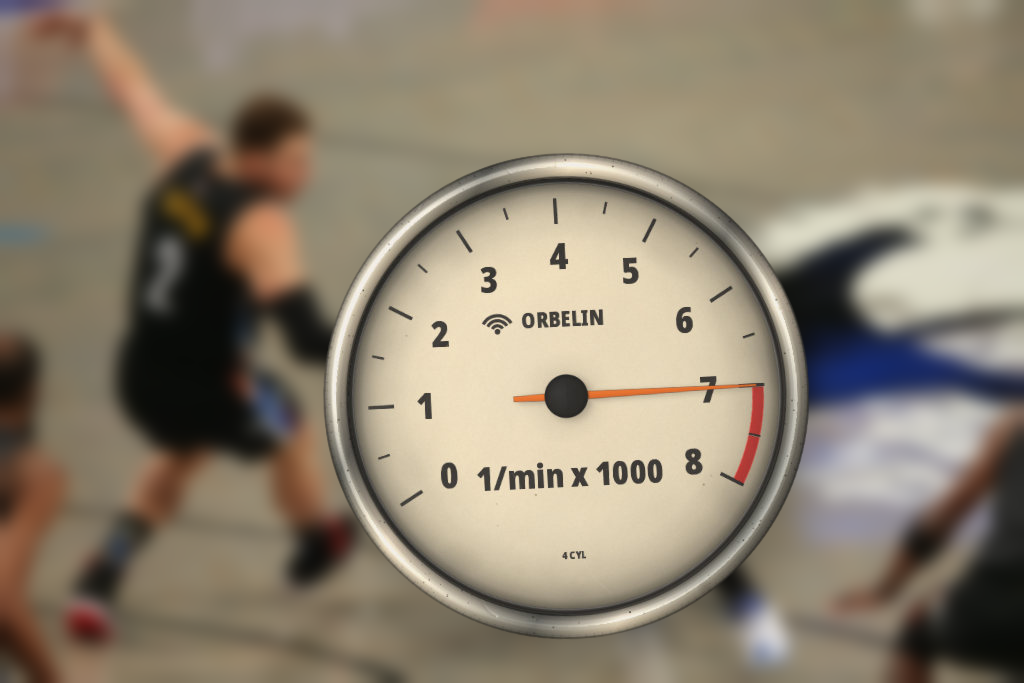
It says 7000 rpm
